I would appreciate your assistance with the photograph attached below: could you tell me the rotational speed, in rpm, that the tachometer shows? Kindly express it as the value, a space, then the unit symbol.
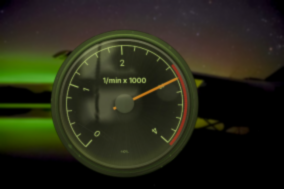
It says 3000 rpm
